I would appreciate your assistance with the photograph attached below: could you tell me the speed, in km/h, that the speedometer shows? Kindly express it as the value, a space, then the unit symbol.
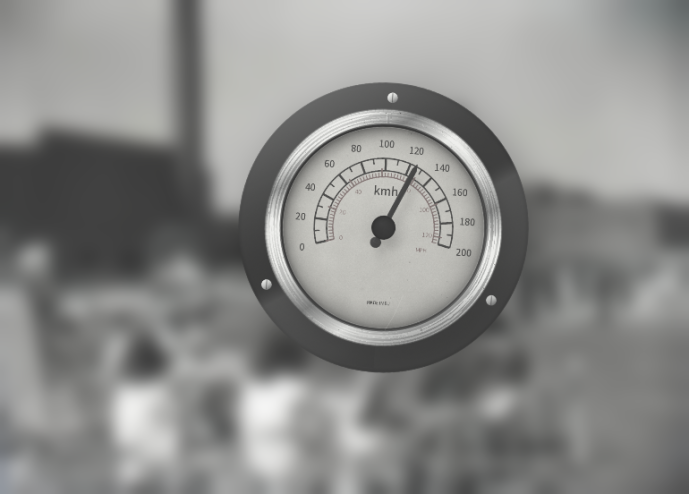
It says 125 km/h
